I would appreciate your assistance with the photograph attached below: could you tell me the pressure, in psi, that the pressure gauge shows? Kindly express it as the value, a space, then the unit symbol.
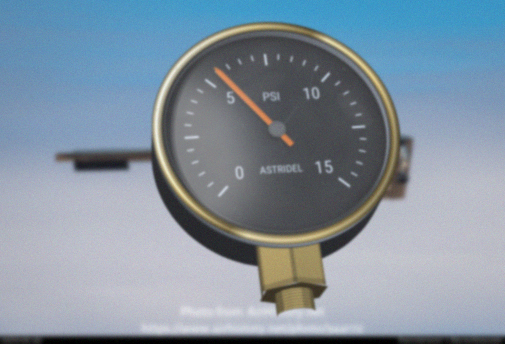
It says 5.5 psi
